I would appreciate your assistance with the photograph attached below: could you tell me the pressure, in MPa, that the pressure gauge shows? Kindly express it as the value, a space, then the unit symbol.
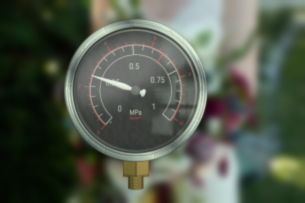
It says 0.25 MPa
